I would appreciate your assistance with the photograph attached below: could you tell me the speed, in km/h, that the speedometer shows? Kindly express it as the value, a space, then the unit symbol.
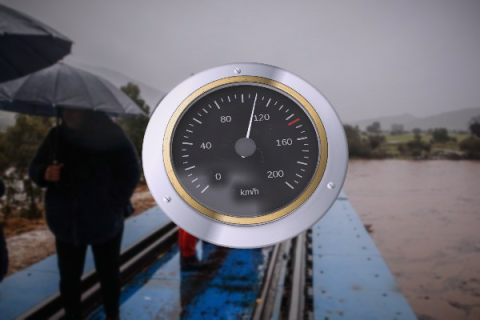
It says 110 km/h
